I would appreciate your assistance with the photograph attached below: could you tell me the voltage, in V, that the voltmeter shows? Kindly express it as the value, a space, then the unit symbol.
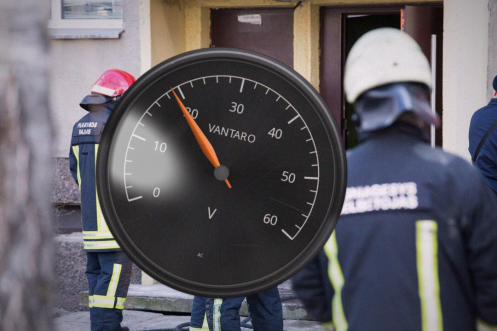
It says 19 V
